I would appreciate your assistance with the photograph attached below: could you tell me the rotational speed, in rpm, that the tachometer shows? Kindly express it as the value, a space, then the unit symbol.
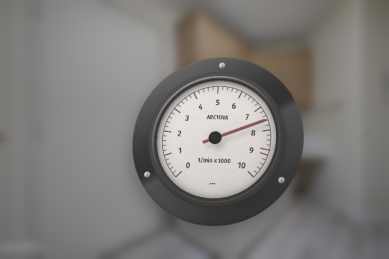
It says 7600 rpm
